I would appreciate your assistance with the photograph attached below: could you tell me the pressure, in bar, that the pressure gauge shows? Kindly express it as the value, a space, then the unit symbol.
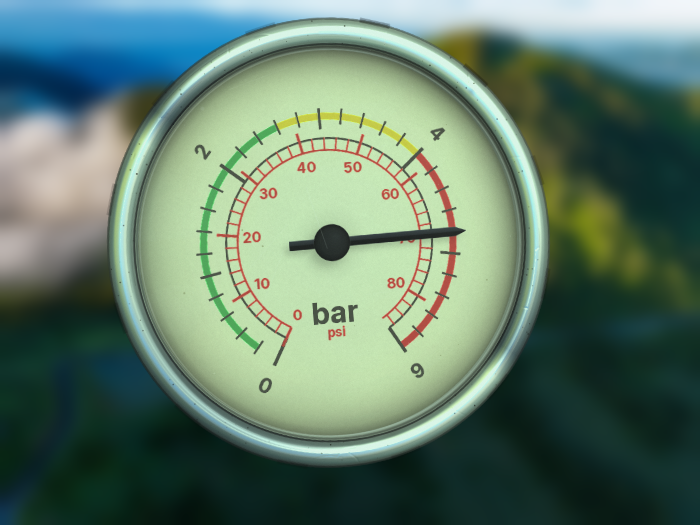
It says 4.8 bar
